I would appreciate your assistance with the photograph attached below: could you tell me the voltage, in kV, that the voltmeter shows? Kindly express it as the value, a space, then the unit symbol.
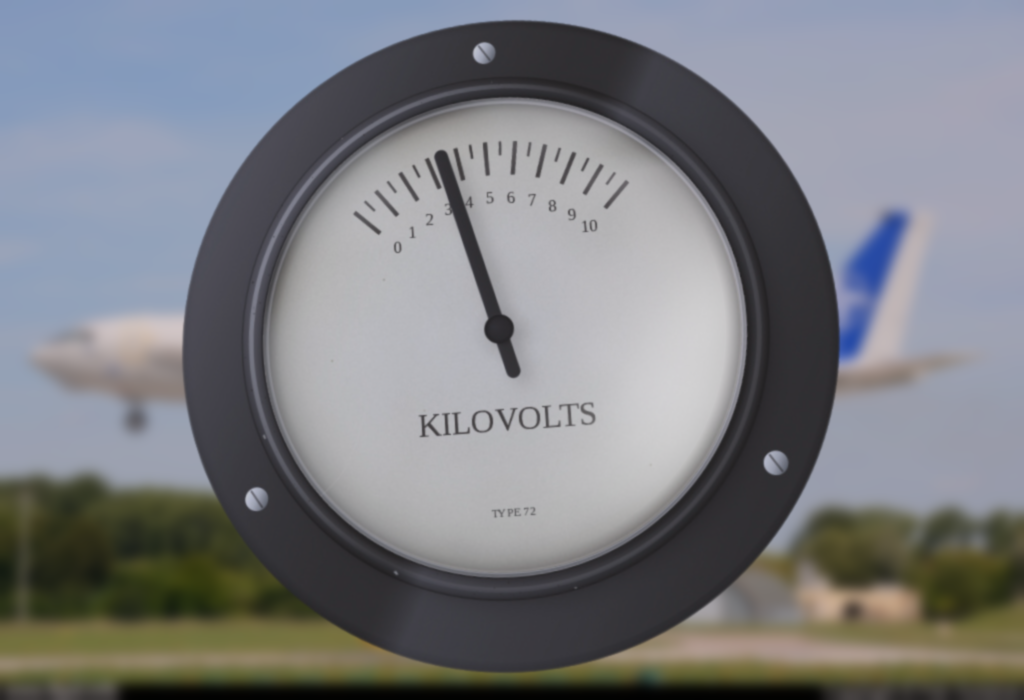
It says 3.5 kV
